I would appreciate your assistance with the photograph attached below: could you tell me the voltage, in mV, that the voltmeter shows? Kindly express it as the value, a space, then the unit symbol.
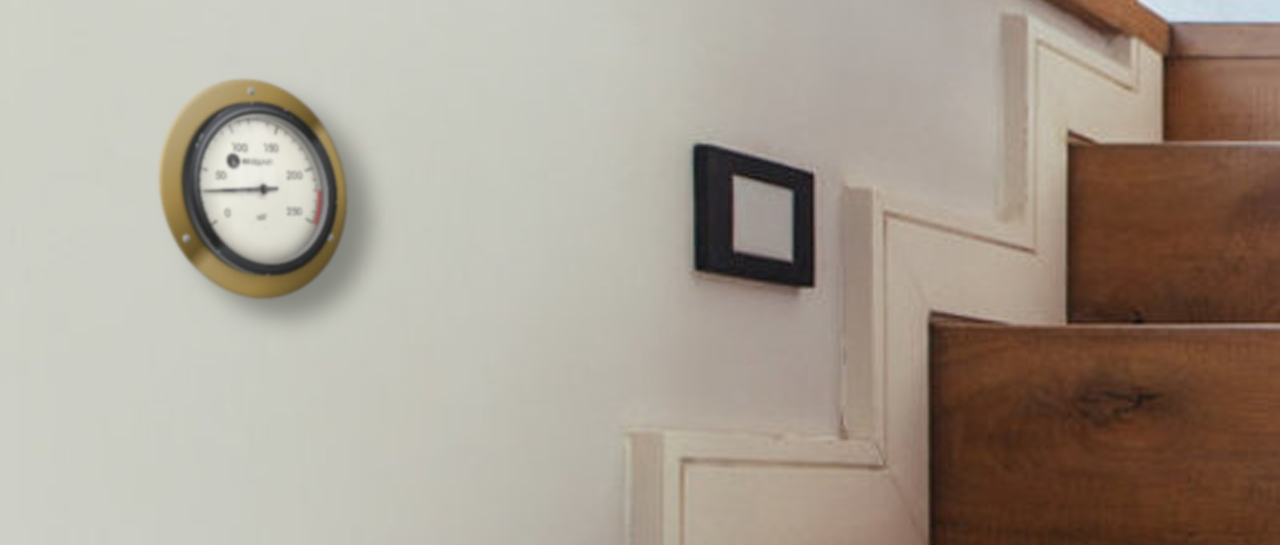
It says 30 mV
